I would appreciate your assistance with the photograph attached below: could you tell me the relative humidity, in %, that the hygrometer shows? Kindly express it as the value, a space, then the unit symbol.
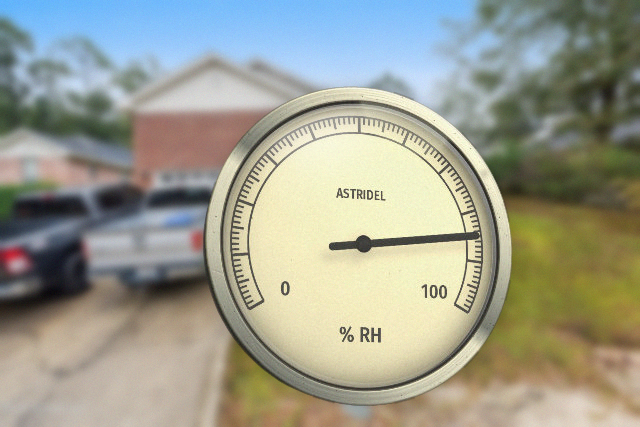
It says 85 %
